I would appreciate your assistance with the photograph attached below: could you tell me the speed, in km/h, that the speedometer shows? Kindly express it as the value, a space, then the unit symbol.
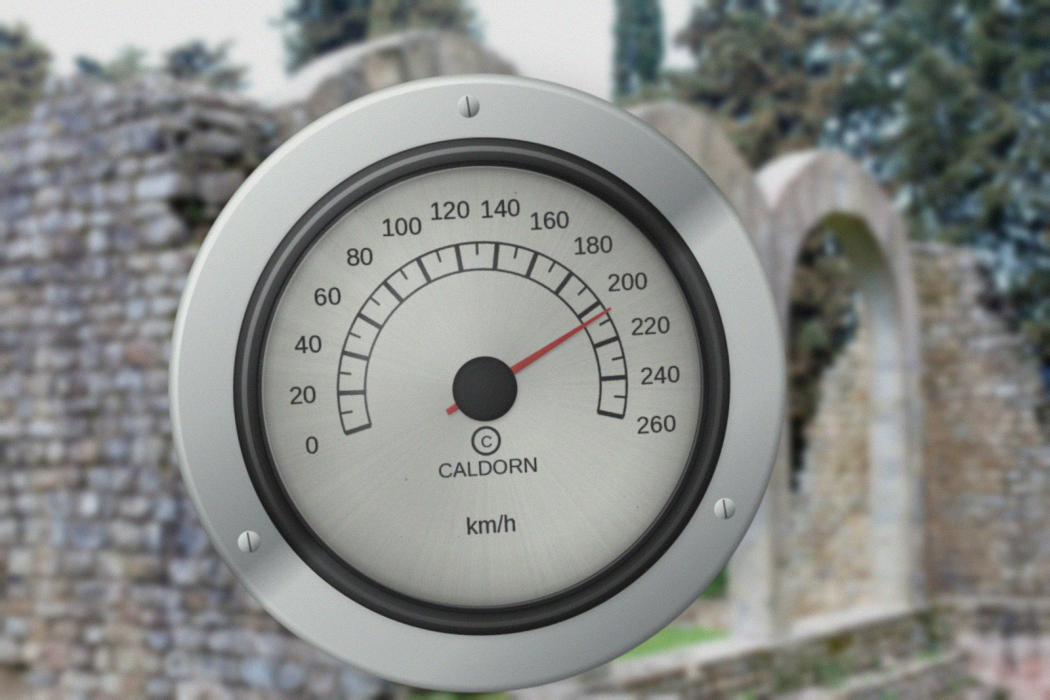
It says 205 km/h
